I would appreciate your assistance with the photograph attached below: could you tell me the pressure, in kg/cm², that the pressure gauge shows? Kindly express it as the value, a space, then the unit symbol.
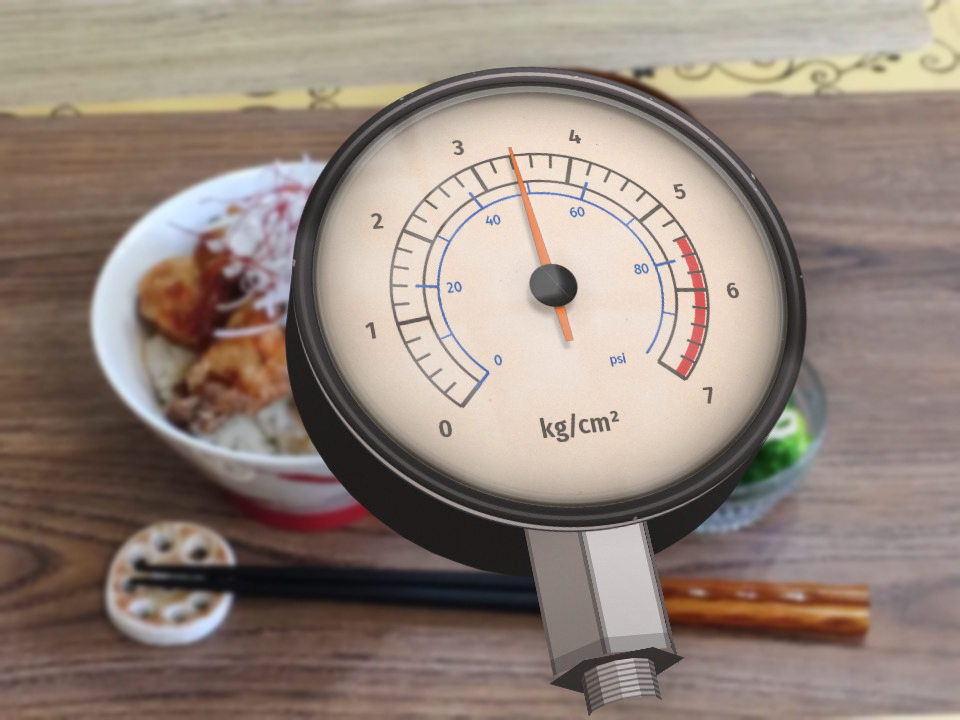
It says 3.4 kg/cm²
